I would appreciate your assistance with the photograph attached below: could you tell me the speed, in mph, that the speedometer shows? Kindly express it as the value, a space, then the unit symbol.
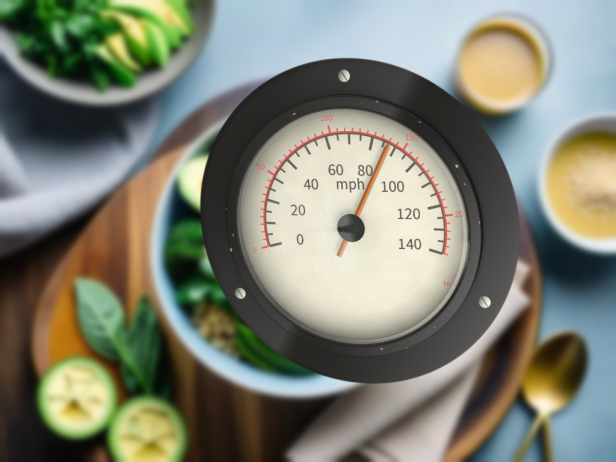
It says 87.5 mph
